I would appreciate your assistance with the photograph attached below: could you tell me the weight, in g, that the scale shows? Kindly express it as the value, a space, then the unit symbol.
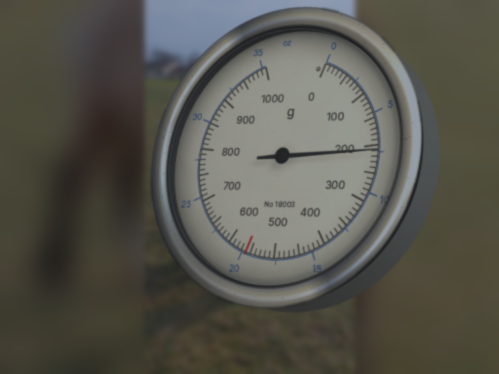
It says 210 g
